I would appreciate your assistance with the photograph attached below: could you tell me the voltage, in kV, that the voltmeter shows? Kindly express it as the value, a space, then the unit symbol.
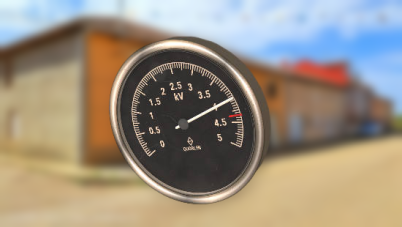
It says 4 kV
